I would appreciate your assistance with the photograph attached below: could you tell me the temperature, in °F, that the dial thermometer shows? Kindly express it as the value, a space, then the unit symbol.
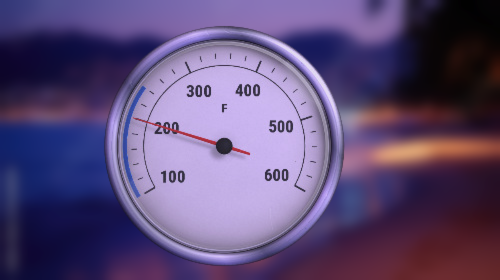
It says 200 °F
